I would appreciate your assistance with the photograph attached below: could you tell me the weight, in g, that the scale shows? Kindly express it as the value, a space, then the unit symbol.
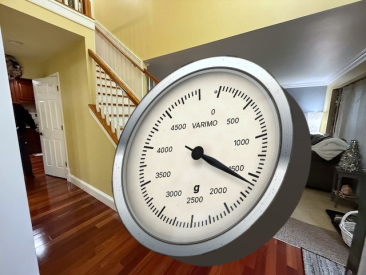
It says 1600 g
